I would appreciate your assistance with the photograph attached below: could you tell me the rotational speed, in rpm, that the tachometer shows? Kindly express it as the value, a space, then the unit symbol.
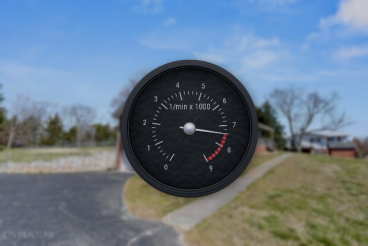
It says 7400 rpm
